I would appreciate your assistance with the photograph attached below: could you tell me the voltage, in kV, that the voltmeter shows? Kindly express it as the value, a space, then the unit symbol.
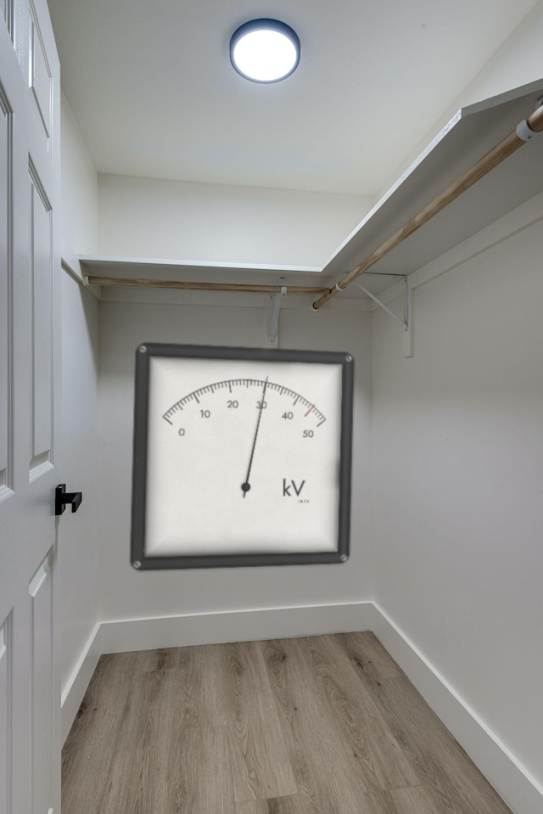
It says 30 kV
